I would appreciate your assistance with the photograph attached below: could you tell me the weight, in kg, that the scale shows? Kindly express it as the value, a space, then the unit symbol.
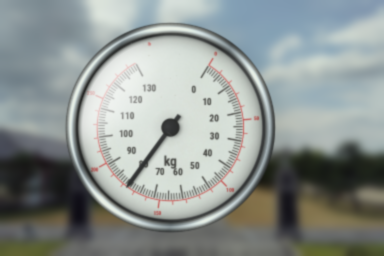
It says 80 kg
